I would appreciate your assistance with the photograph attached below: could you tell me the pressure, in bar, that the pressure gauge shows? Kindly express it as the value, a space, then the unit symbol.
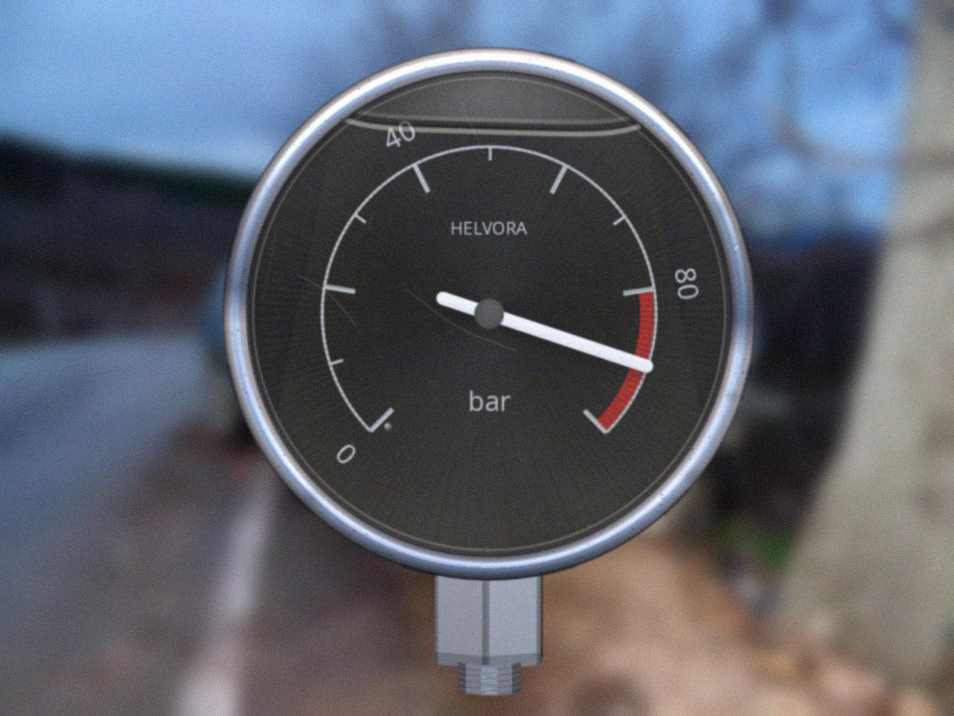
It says 90 bar
